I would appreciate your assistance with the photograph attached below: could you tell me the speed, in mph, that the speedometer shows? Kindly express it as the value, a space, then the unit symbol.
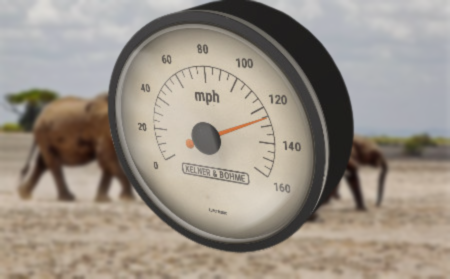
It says 125 mph
